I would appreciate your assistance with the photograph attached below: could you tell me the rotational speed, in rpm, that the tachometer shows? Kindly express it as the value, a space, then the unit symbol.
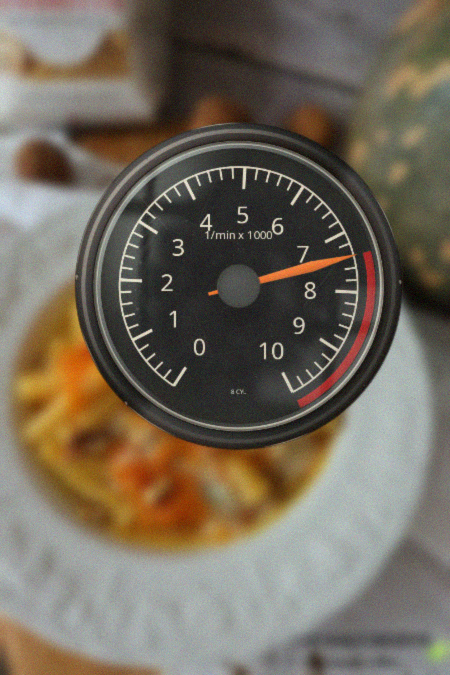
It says 7400 rpm
